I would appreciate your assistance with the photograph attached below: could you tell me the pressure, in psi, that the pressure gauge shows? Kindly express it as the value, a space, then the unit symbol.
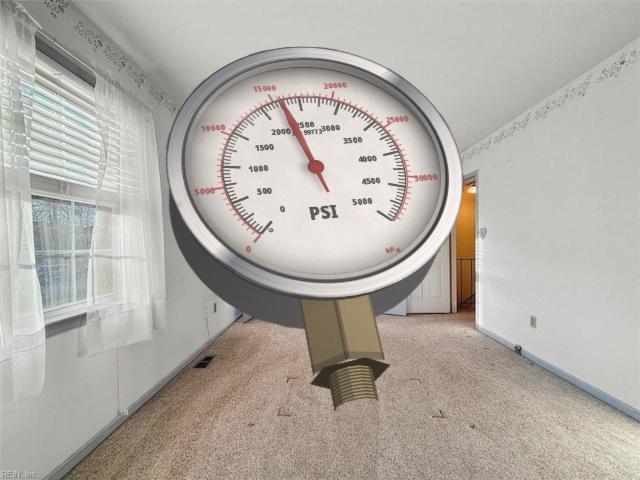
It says 2250 psi
